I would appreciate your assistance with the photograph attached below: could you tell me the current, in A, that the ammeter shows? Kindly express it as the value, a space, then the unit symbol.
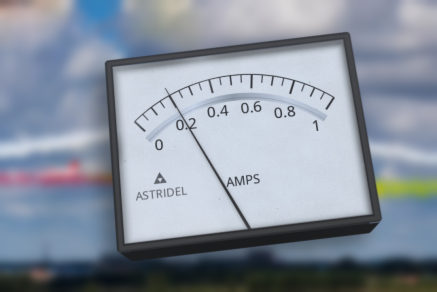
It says 0.2 A
